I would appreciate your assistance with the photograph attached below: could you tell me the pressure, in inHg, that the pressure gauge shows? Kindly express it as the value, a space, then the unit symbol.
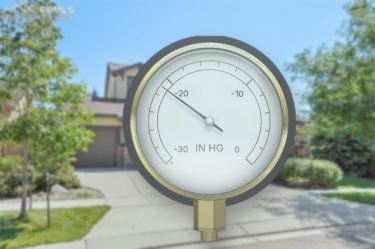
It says -21 inHg
